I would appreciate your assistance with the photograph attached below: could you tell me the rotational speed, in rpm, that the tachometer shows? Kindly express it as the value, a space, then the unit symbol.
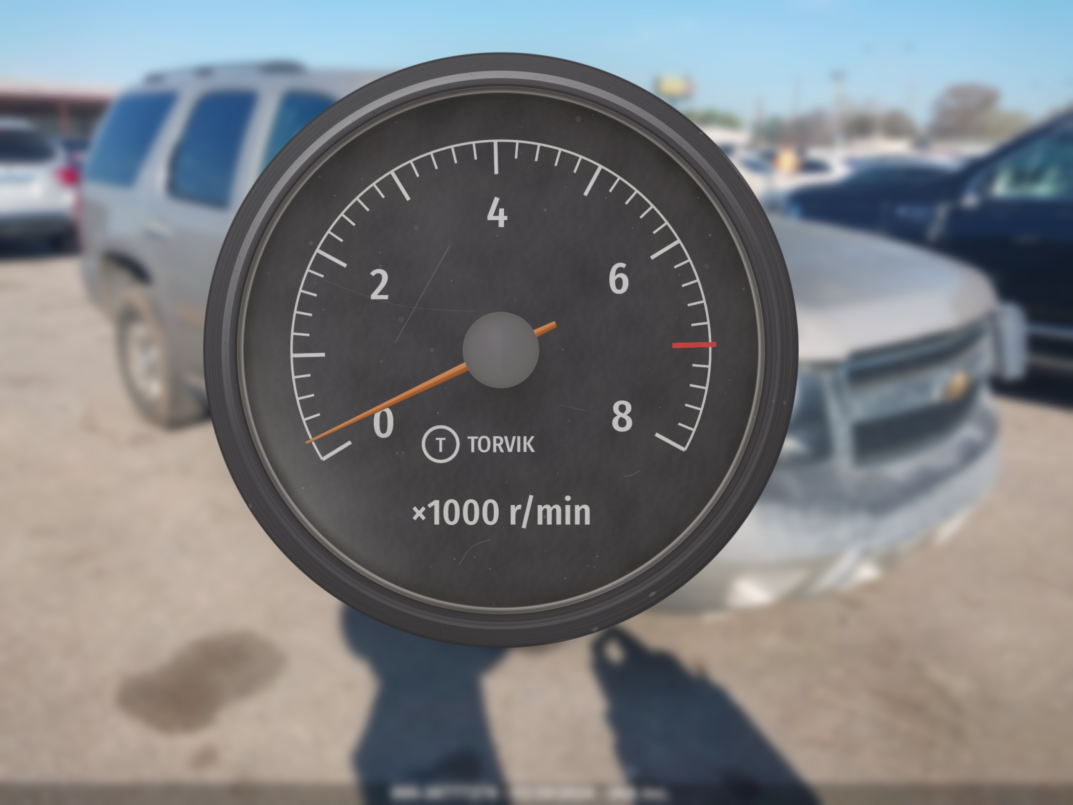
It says 200 rpm
